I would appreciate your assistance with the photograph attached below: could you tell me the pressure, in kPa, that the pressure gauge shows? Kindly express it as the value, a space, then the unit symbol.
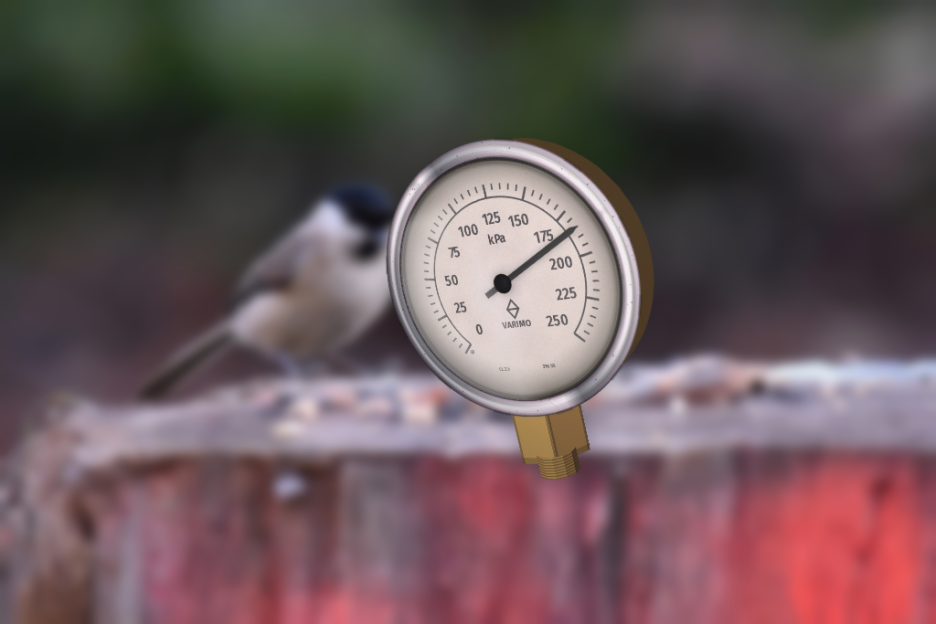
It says 185 kPa
